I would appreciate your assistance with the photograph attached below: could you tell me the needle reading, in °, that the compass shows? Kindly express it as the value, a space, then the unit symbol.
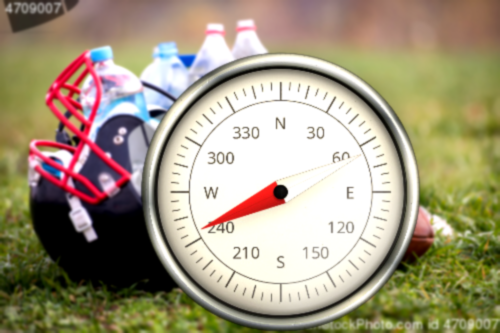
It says 245 °
